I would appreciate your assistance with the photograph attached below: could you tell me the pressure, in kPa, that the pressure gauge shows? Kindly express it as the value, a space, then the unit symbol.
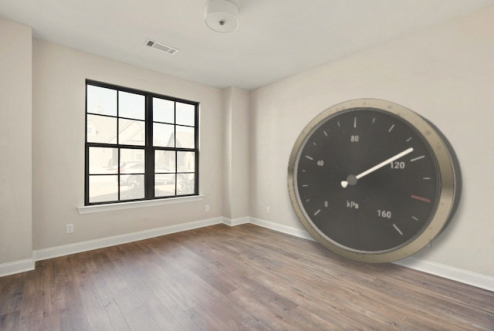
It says 115 kPa
